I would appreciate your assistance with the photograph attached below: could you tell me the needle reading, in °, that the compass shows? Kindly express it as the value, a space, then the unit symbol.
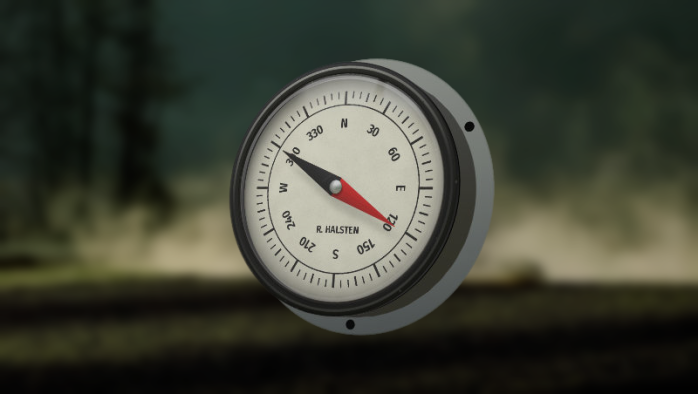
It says 120 °
